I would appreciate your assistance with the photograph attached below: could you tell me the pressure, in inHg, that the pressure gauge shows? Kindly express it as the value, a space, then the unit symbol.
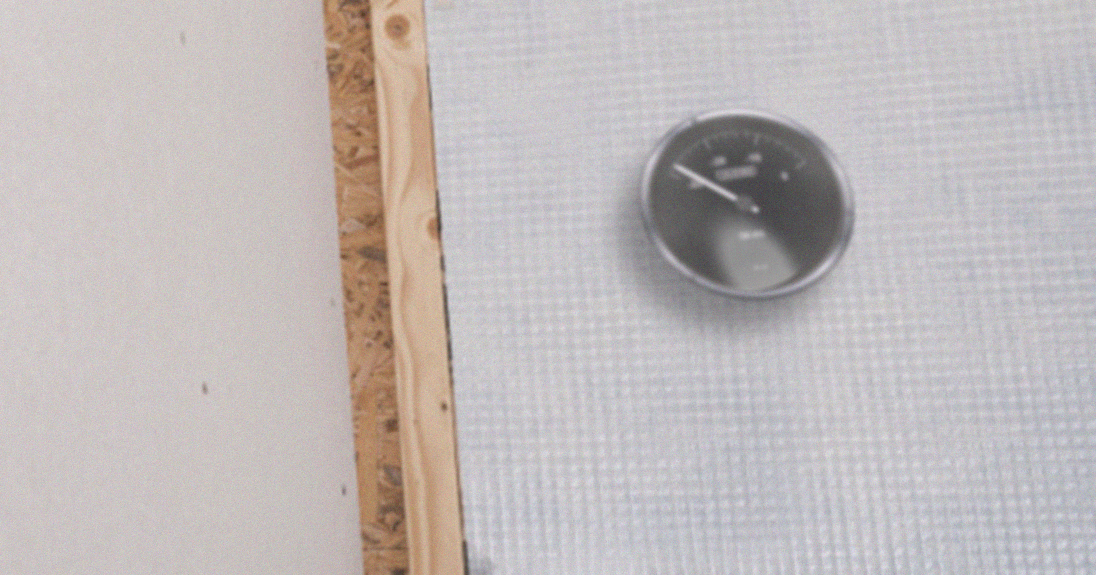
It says -28 inHg
